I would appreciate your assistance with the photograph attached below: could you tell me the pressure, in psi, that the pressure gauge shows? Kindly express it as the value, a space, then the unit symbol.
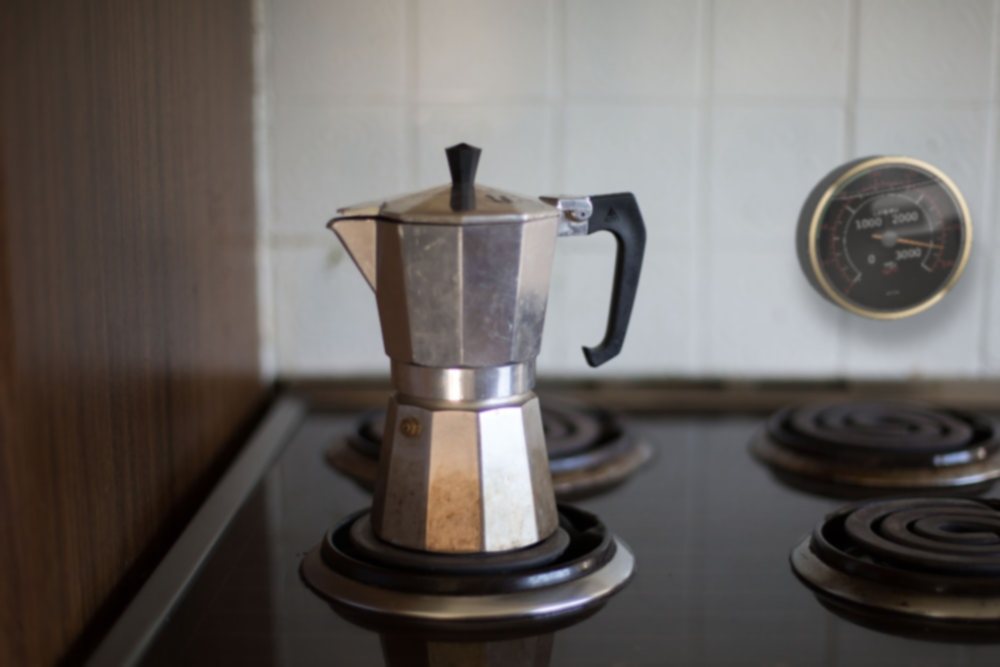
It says 2700 psi
